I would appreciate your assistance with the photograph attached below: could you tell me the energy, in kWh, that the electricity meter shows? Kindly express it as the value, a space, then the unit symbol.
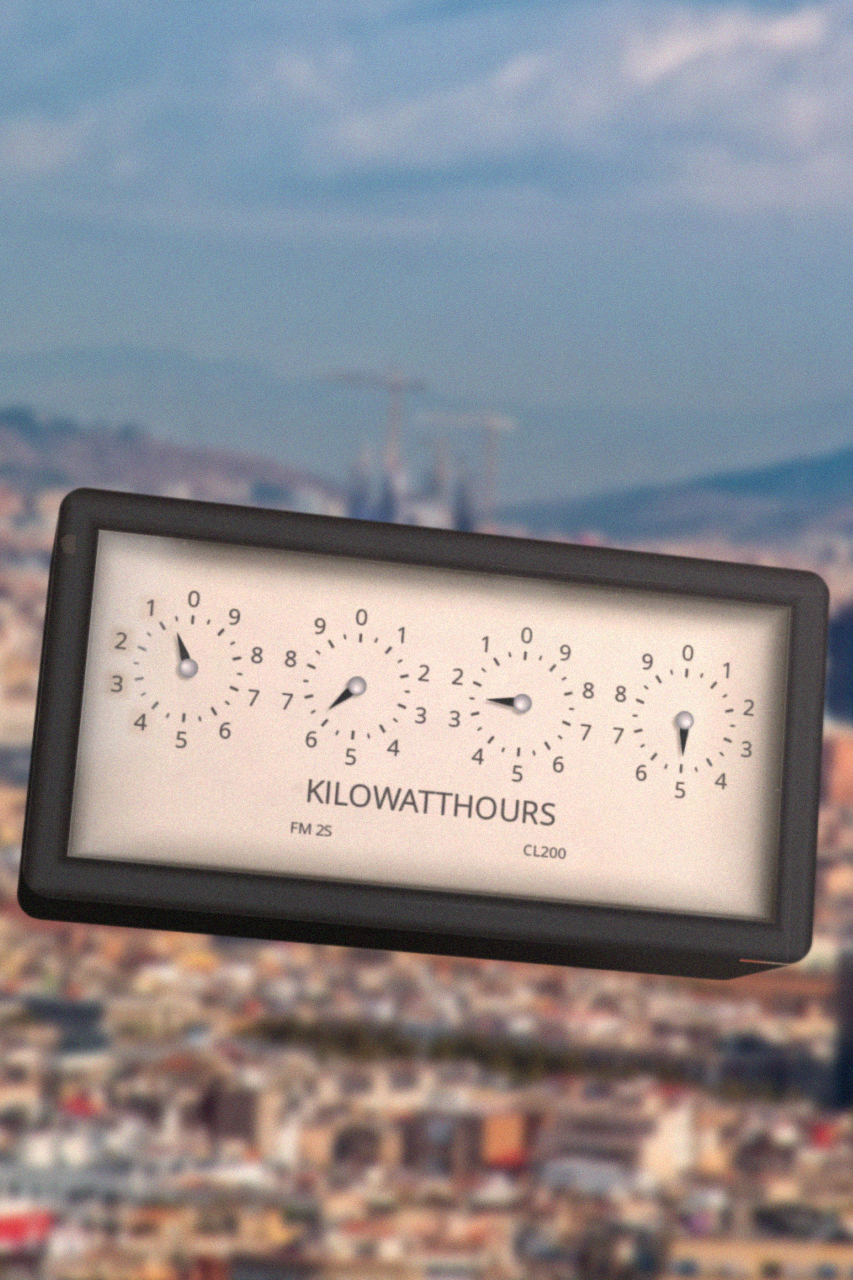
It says 625 kWh
